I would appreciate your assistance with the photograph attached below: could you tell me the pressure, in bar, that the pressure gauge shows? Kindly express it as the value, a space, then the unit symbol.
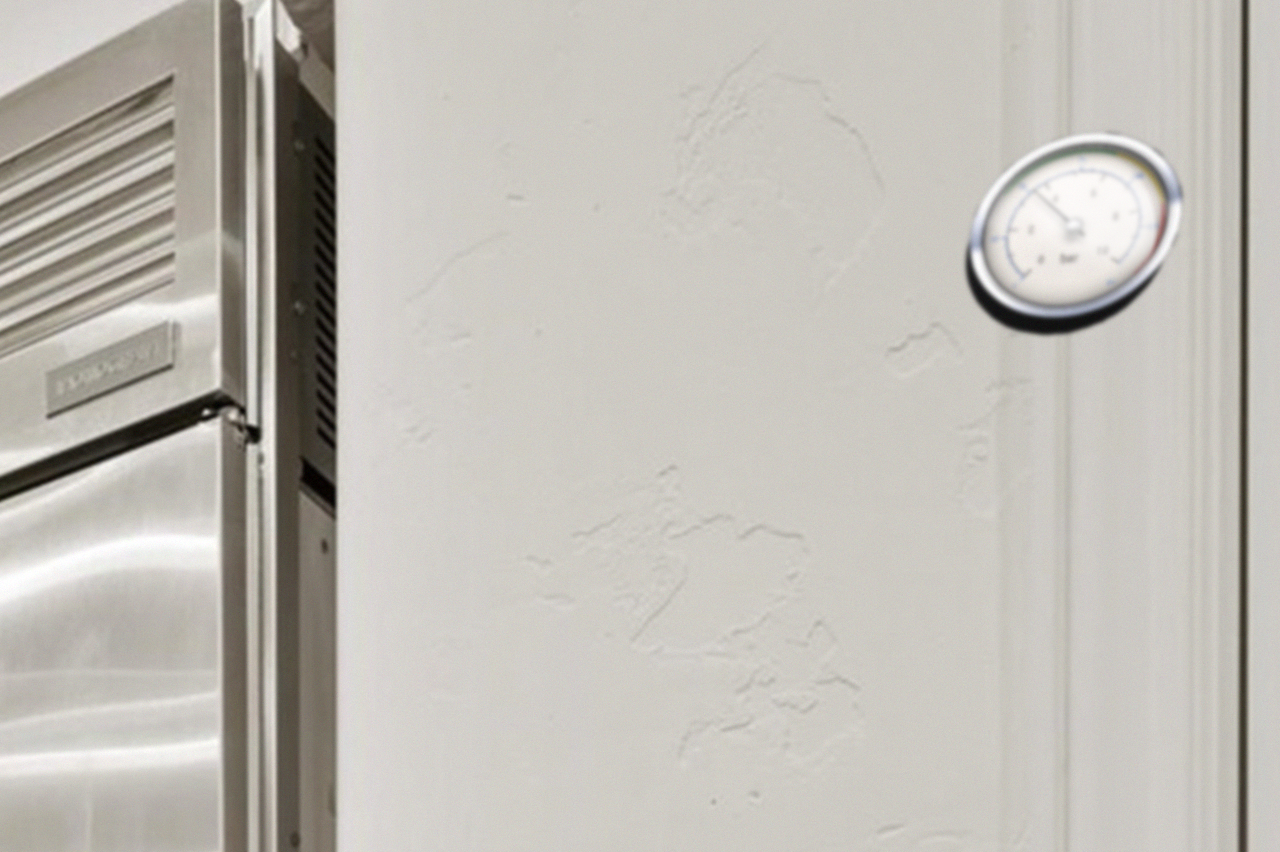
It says 3.5 bar
